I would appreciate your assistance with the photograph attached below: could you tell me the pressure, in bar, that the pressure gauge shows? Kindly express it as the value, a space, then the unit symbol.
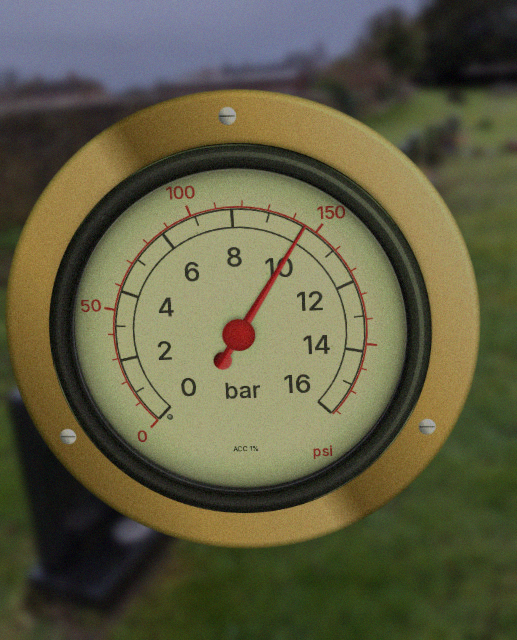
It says 10 bar
